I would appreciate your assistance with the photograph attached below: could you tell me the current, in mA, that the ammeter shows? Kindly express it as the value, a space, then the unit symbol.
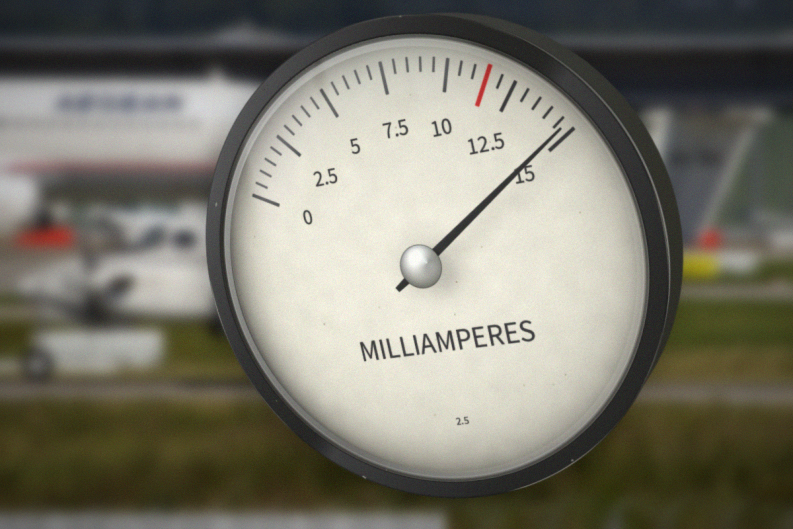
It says 14.75 mA
